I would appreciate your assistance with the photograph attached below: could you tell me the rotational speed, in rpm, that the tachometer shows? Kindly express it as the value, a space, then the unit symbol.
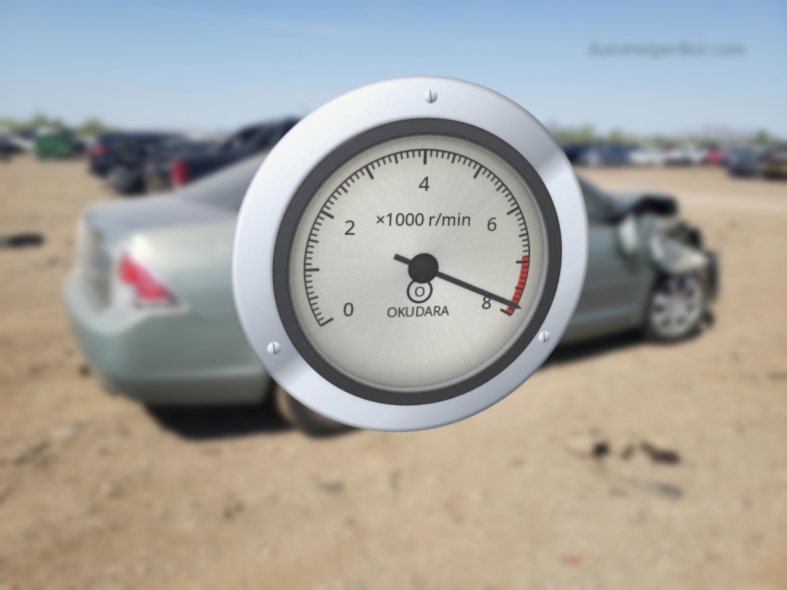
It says 7800 rpm
